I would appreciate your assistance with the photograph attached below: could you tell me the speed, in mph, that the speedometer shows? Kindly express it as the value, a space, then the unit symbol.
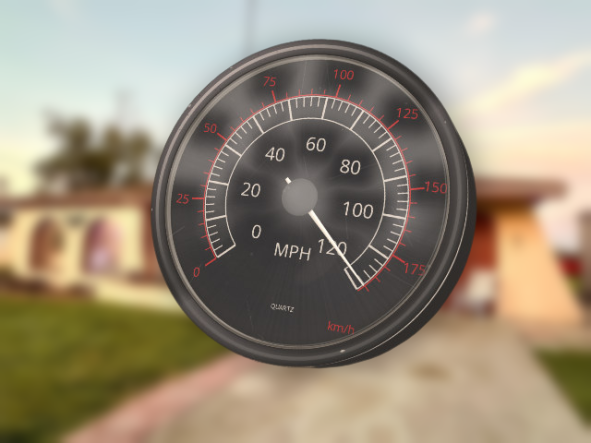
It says 118 mph
